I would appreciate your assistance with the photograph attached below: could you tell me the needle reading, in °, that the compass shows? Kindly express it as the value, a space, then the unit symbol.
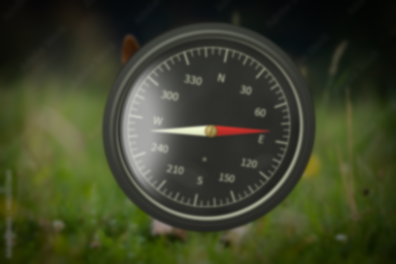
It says 80 °
